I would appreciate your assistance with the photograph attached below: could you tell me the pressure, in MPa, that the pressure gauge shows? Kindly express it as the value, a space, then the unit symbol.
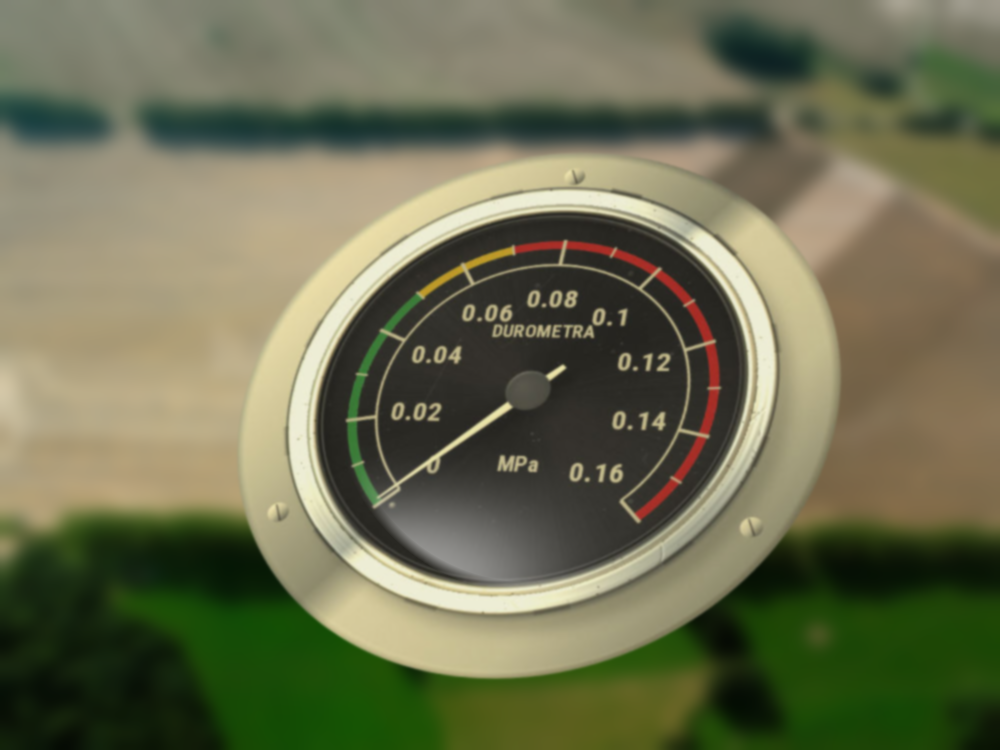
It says 0 MPa
